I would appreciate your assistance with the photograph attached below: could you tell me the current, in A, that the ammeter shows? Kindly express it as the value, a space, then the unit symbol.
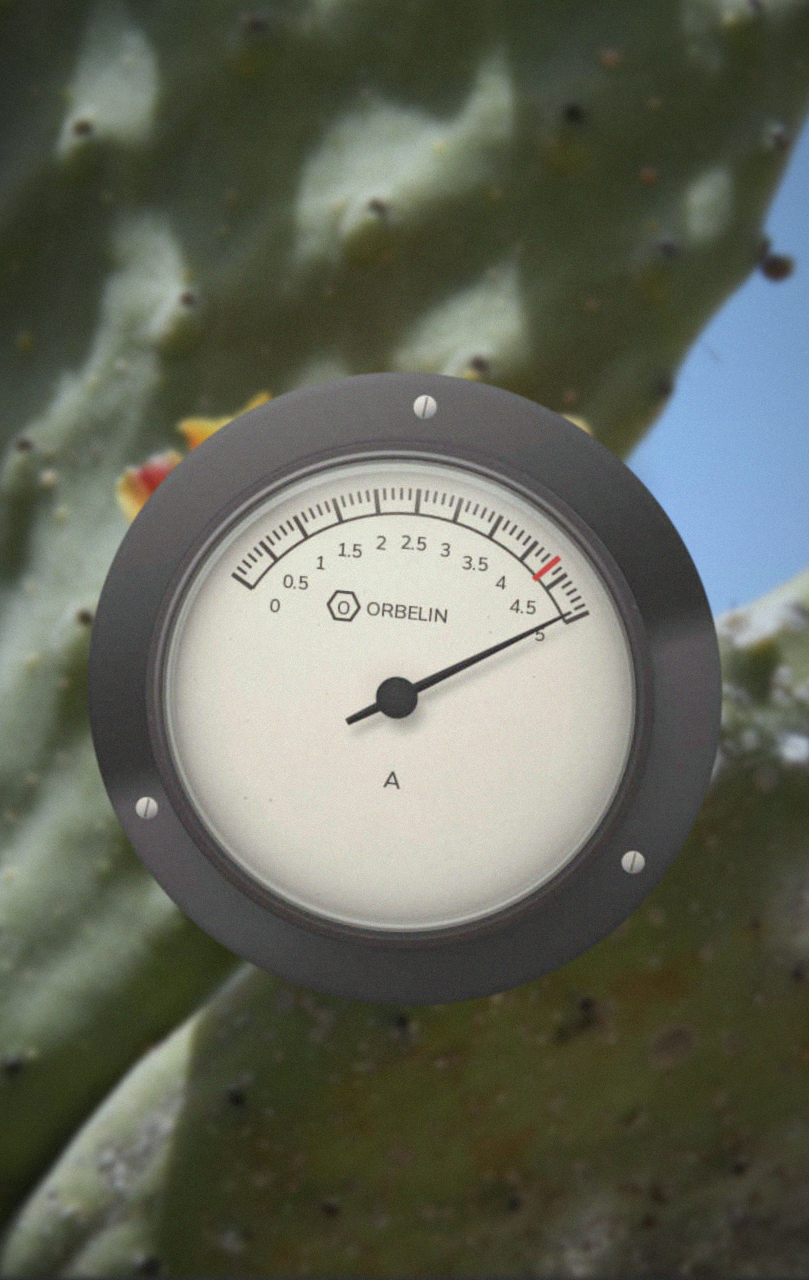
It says 4.9 A
